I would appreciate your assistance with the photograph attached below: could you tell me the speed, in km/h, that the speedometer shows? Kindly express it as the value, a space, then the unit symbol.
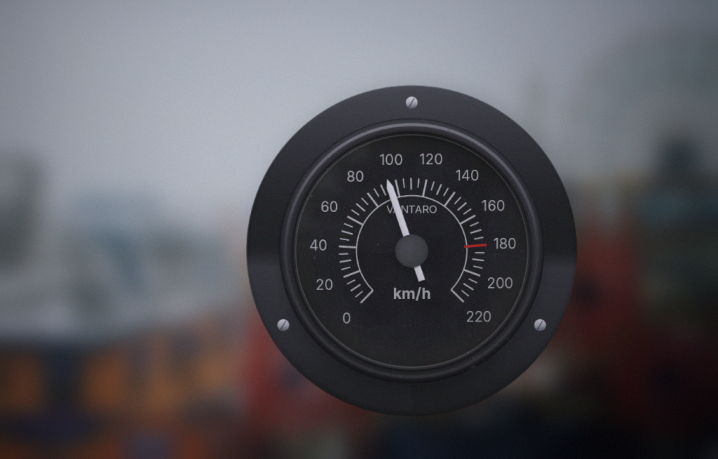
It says 95 km/h
